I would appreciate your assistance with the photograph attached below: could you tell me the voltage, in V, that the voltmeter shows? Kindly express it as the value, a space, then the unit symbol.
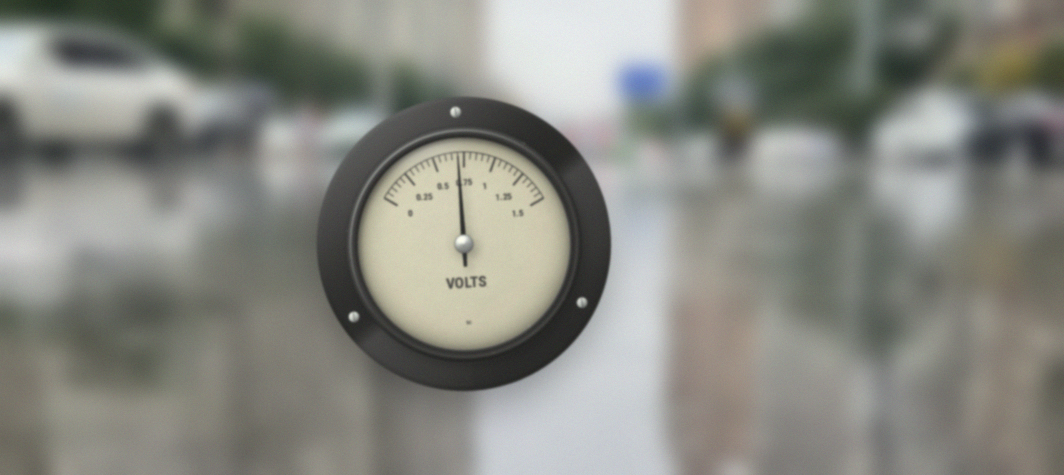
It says 0.7 V
